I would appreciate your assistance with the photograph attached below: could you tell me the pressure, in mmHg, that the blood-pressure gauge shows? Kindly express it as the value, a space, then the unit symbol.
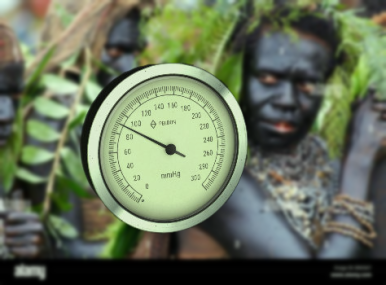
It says 90 mmHg
